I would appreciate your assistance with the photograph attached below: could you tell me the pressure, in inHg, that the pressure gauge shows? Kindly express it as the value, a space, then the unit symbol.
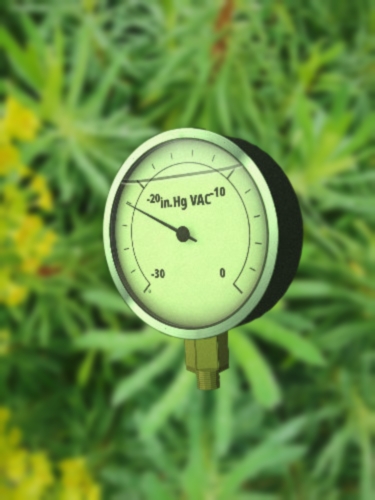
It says -22 inHg
